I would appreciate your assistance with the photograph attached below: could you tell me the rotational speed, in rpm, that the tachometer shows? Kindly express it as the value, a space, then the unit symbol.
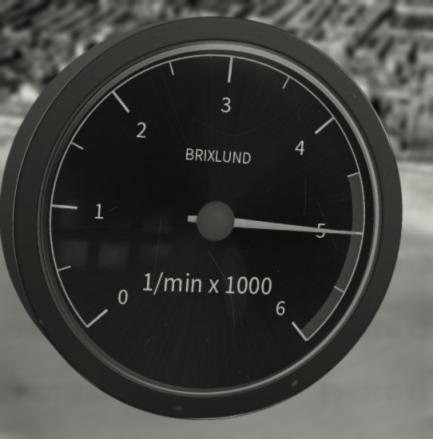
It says 5000 rpm
